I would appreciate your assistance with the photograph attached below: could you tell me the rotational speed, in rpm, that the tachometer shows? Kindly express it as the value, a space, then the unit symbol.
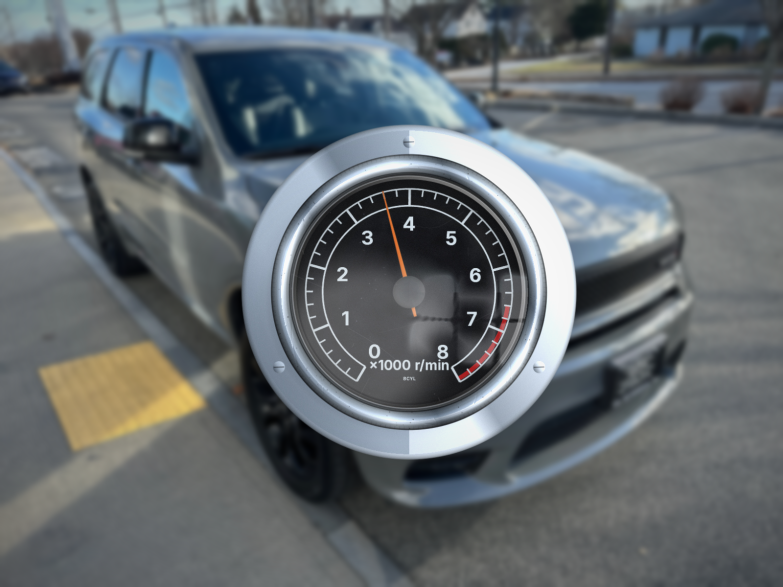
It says 3600 rpm
